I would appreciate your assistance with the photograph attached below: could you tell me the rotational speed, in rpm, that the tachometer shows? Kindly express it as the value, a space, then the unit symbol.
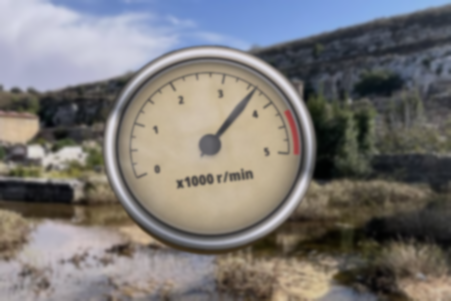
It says 3625 rpm
